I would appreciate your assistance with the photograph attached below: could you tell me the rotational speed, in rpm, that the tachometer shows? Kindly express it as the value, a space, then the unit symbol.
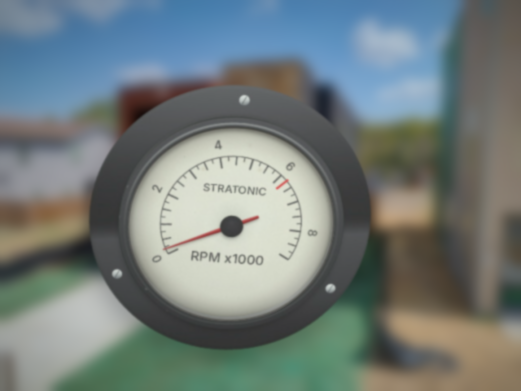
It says 250 rpm
